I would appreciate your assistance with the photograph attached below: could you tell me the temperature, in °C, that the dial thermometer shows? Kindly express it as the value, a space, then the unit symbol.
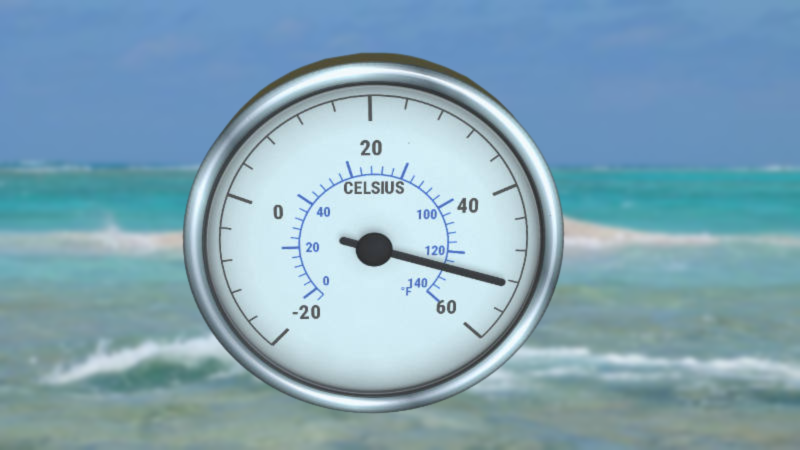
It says 52 °C
